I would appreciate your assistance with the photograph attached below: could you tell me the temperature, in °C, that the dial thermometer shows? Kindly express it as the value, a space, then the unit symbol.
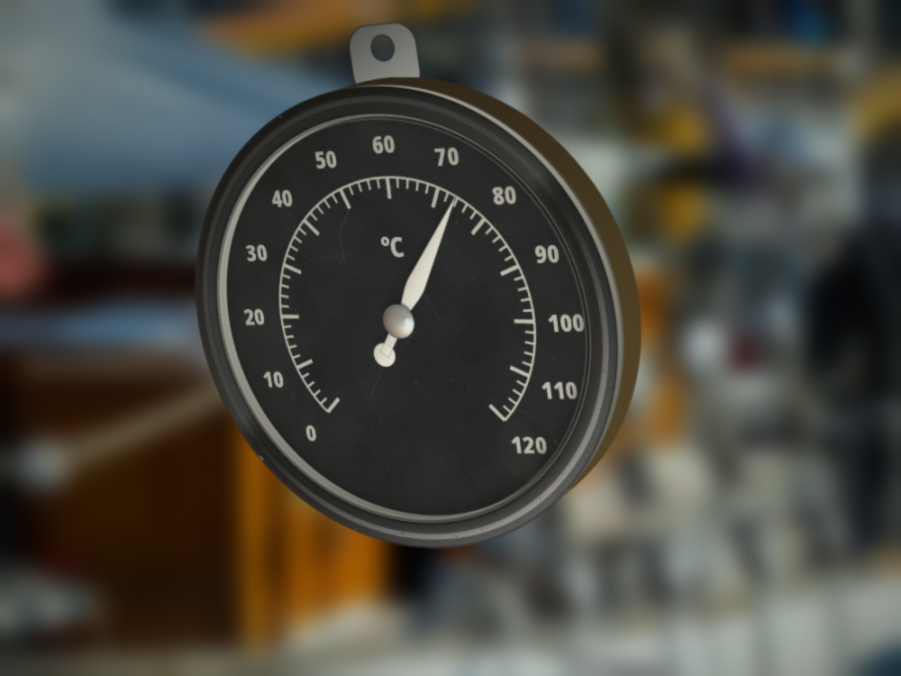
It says 74 °C
